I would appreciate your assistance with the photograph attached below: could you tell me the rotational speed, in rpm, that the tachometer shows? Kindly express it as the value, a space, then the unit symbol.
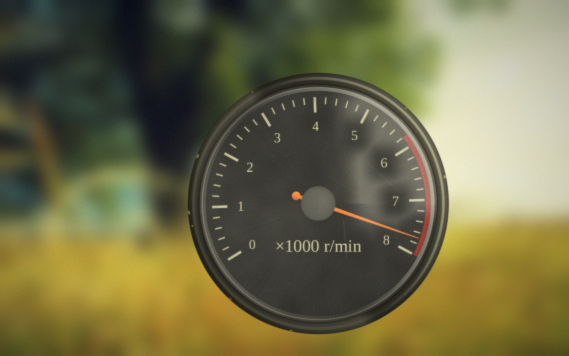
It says 7700 rpm
